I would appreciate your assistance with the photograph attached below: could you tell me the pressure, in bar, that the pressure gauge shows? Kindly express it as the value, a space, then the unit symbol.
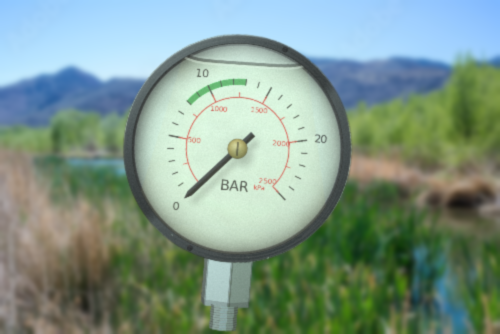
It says 0 bar
